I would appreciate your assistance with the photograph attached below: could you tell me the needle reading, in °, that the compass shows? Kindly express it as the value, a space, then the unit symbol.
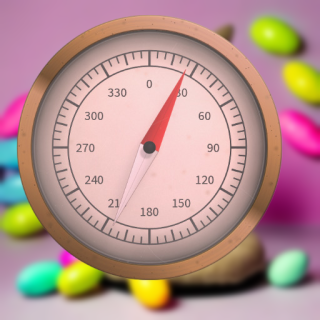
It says 25 °
